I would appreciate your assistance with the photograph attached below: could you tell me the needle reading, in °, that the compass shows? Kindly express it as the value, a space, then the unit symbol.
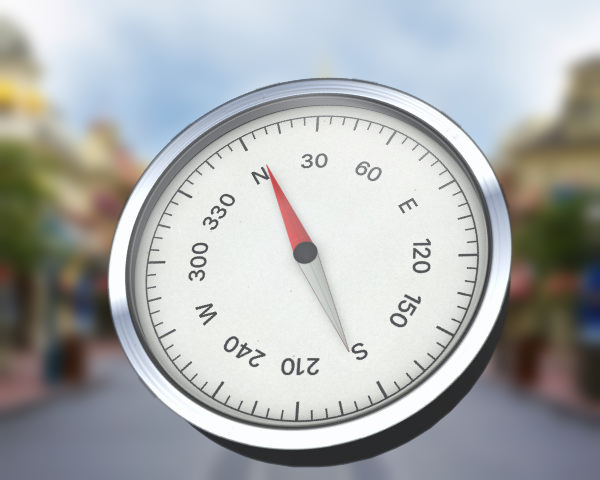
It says 5 °
